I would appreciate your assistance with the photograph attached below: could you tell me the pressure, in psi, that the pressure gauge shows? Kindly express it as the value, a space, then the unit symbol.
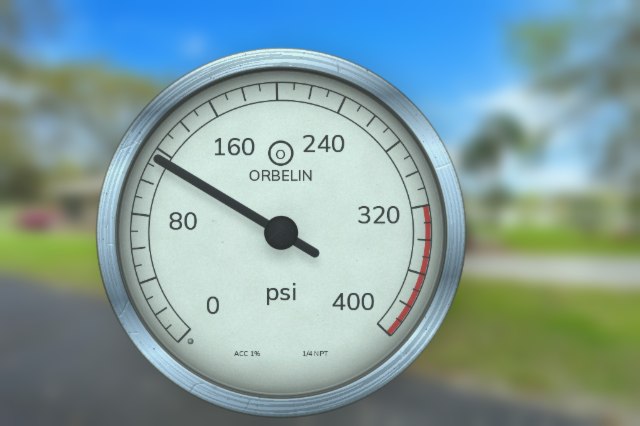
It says 115 psi
